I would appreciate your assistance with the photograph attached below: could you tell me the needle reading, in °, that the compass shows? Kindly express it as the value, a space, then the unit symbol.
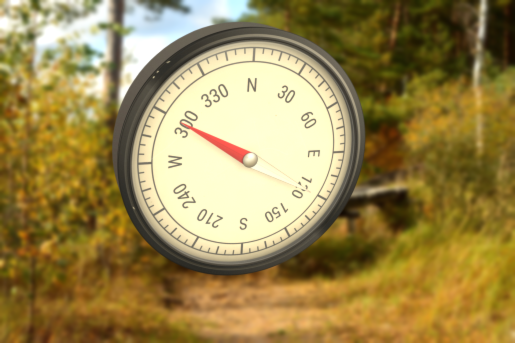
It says 300 °
